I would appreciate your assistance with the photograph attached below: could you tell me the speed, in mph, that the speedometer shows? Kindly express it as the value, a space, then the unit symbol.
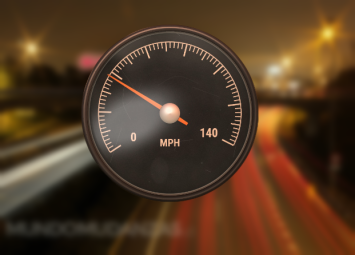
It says 38 mph
